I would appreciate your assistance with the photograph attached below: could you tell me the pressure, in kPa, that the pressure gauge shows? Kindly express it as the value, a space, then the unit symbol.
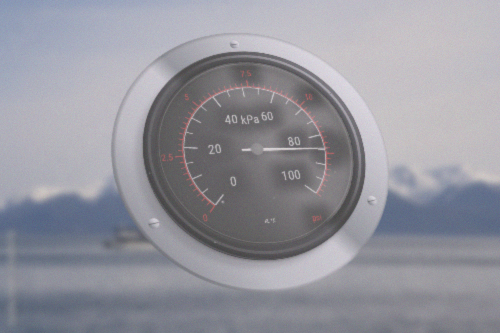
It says 85 kPa
